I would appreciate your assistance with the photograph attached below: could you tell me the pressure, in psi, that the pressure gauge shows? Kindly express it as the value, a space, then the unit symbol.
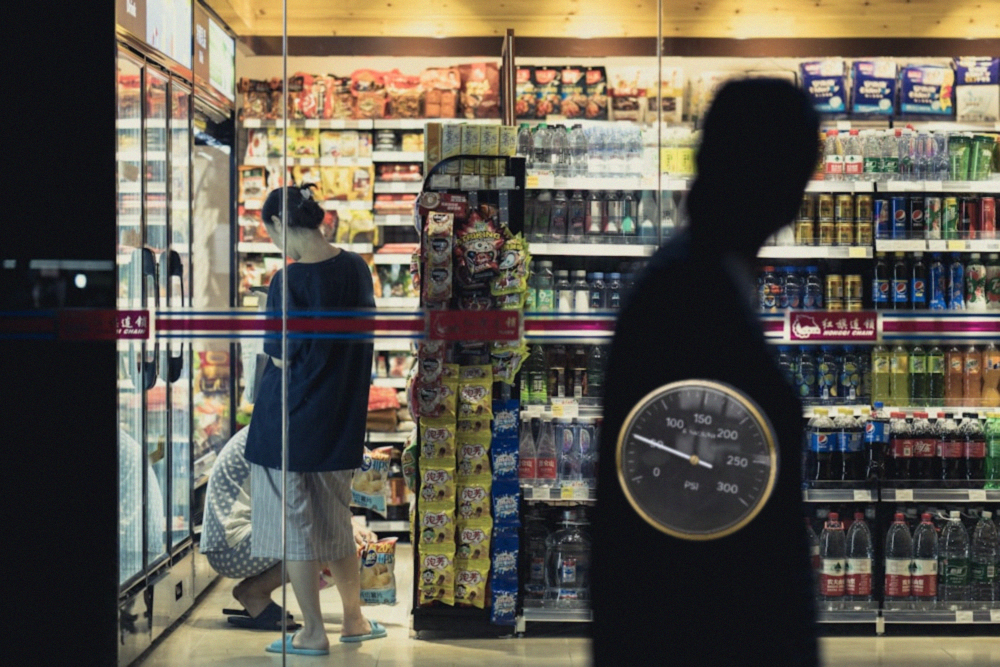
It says 50 psi
